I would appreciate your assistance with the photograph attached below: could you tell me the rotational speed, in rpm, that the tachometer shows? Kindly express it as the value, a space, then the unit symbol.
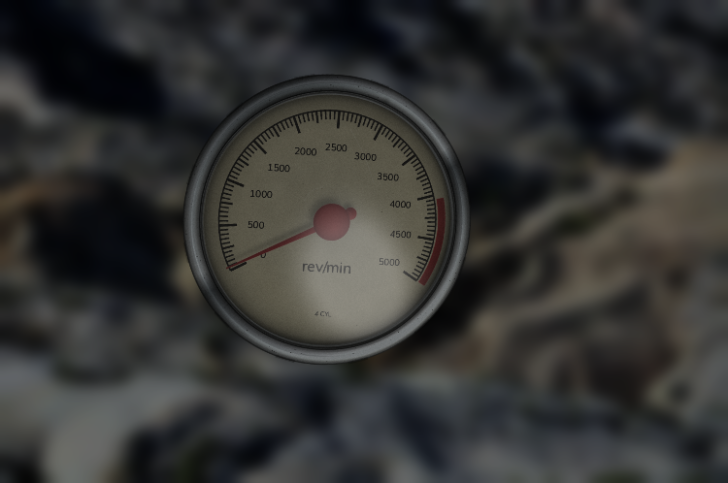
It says 50 rpm
